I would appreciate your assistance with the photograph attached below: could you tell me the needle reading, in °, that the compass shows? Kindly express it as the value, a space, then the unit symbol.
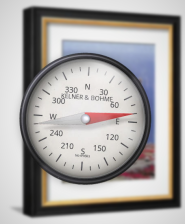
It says 80 °
